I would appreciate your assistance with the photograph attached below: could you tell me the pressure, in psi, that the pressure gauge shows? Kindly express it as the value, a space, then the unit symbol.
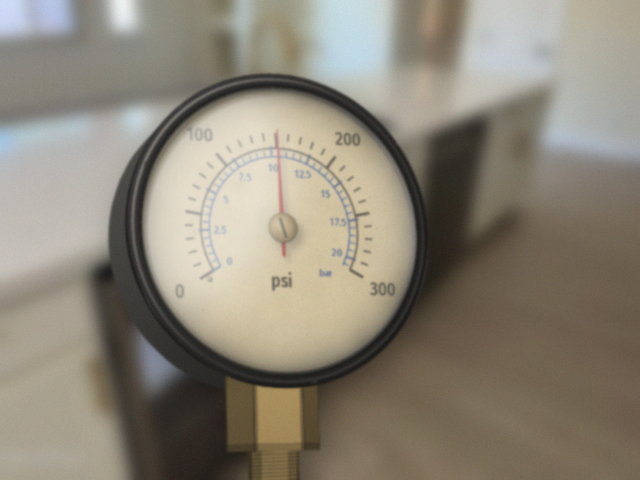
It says 150 psi
